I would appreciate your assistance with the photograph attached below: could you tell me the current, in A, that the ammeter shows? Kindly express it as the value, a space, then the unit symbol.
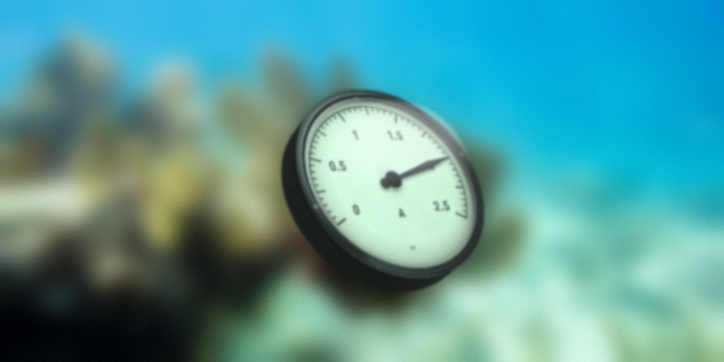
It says 2 A
